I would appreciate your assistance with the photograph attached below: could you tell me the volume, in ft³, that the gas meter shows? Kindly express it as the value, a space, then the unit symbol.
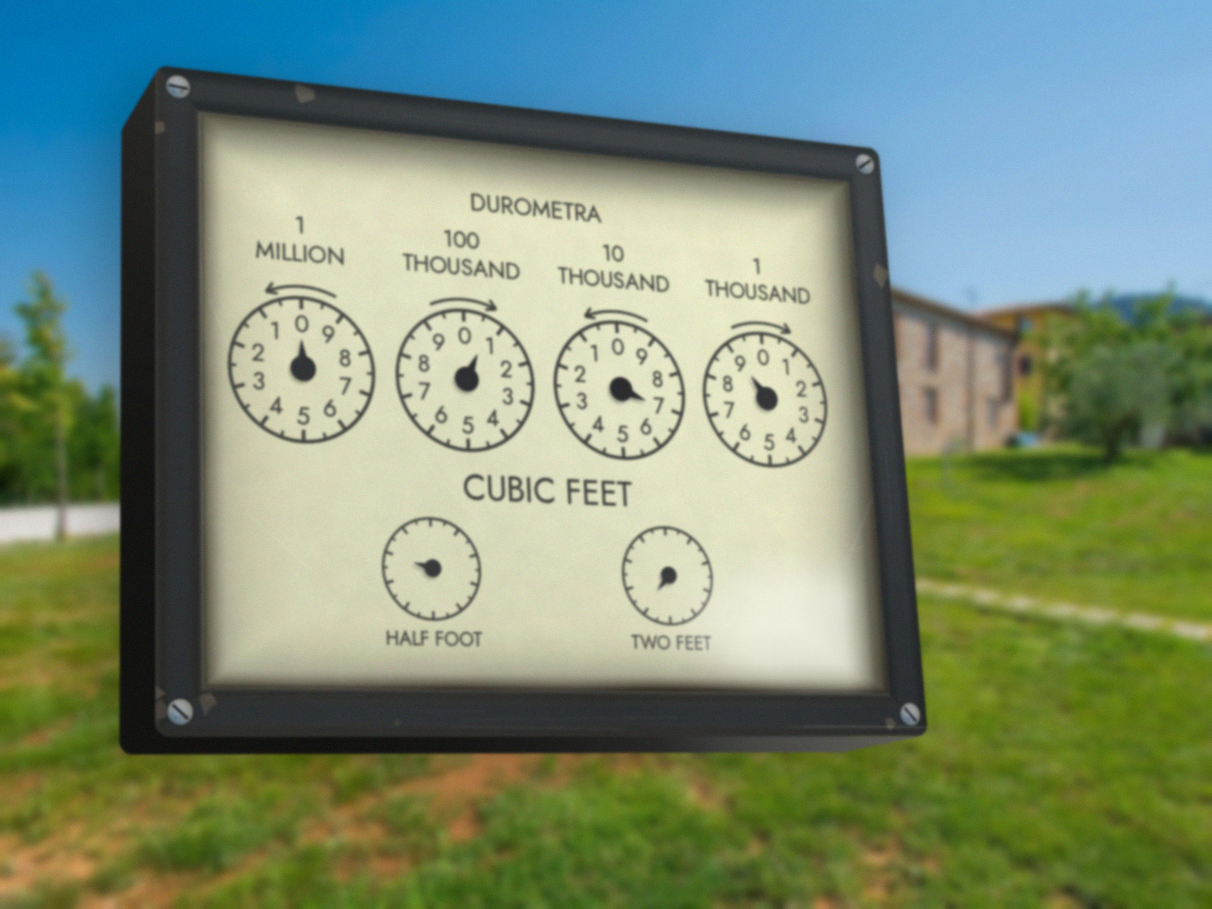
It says 6900 ft³
